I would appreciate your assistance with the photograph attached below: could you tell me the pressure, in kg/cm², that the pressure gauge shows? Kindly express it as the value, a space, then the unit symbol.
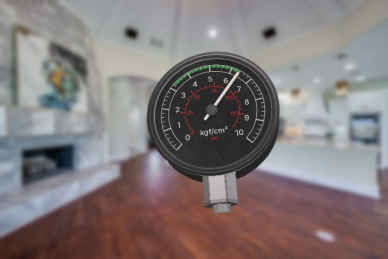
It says 6.4 kg/cm²
